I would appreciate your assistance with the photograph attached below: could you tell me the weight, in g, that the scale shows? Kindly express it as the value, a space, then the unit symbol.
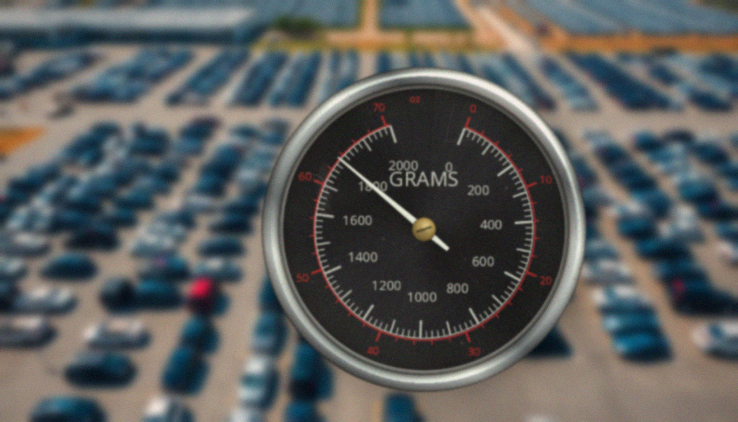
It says 1800 g
